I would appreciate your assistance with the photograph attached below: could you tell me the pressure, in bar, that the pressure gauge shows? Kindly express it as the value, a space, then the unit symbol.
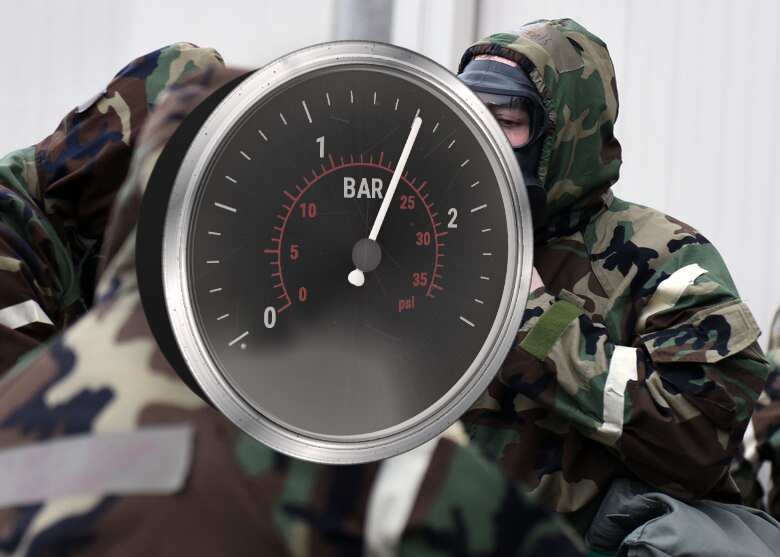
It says 1.5 bar
